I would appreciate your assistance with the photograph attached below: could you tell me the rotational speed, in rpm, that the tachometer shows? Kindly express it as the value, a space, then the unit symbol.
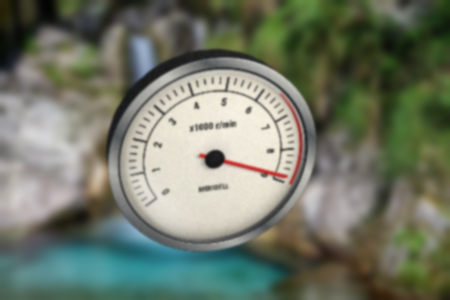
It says 8800 rpm
